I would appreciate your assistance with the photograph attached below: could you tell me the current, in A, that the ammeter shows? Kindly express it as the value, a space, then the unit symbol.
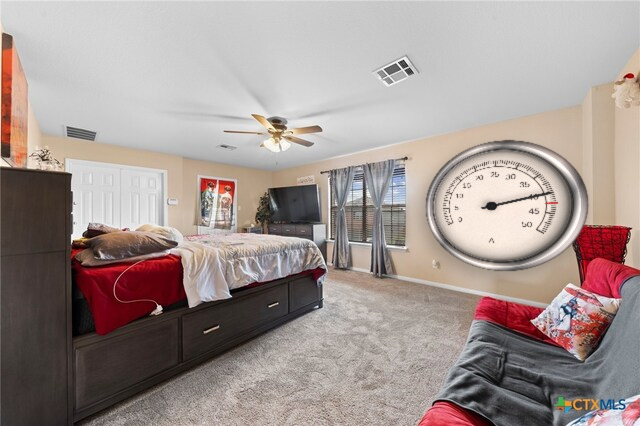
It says 40 A
